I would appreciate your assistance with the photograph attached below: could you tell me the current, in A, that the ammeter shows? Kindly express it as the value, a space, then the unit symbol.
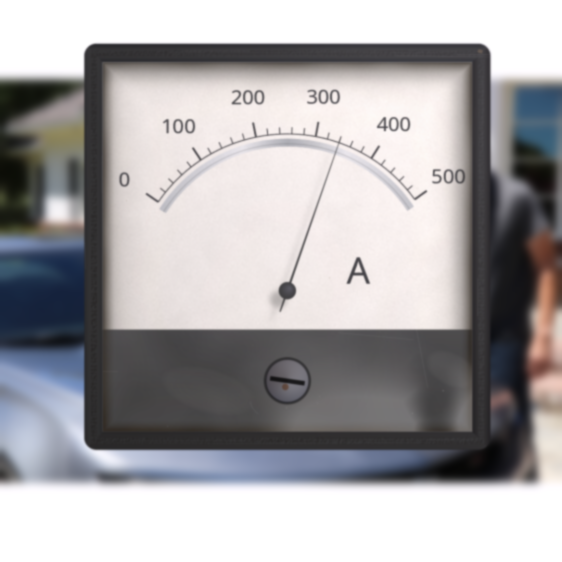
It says 340 A
